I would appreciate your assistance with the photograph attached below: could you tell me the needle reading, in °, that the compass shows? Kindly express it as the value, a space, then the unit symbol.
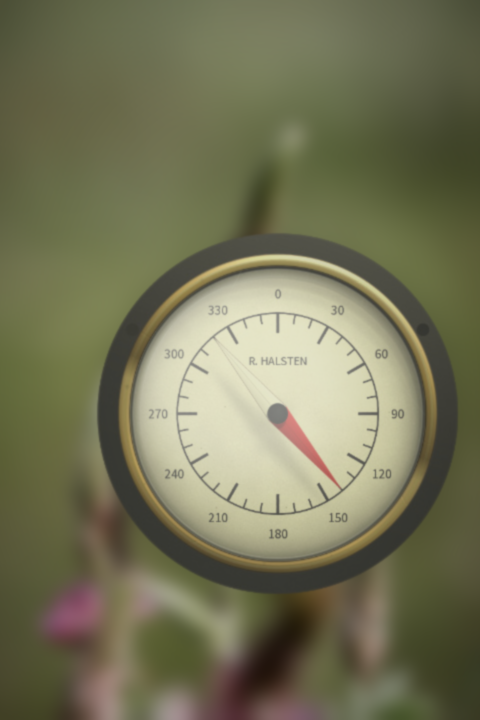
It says 140 °
